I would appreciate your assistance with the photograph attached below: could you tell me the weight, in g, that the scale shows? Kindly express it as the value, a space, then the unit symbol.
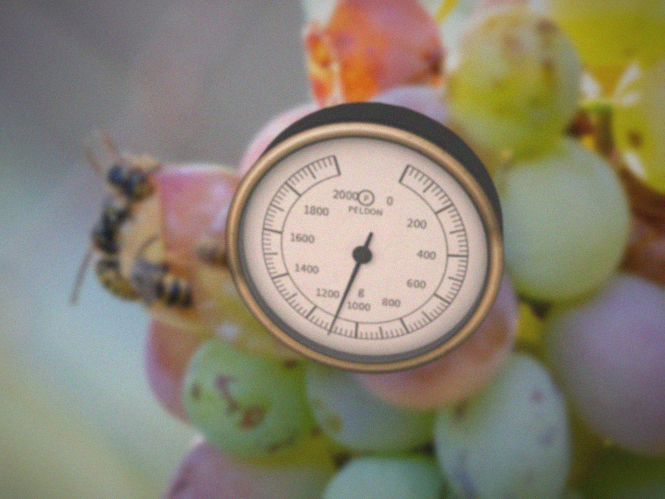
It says 1100 g
